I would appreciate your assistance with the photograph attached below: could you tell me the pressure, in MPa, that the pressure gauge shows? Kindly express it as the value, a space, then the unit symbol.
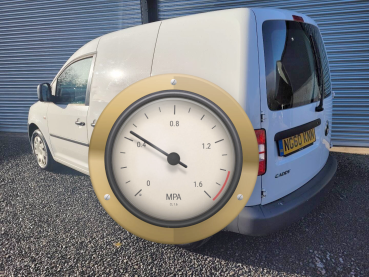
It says 0.45 MPa
